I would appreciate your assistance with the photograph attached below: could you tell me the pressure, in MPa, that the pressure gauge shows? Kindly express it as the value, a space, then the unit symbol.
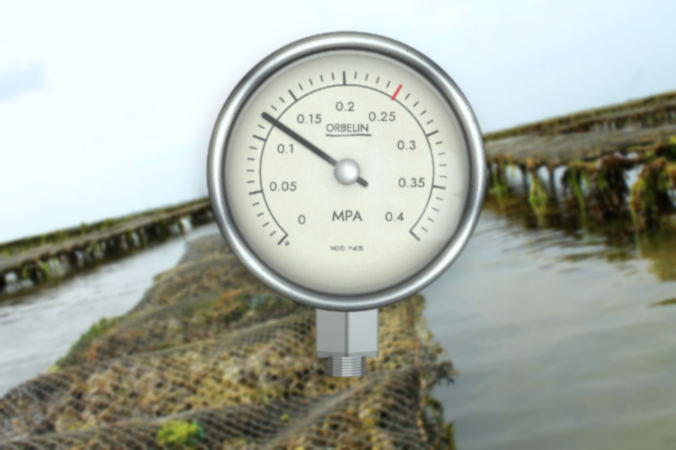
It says 0.12 MPa
